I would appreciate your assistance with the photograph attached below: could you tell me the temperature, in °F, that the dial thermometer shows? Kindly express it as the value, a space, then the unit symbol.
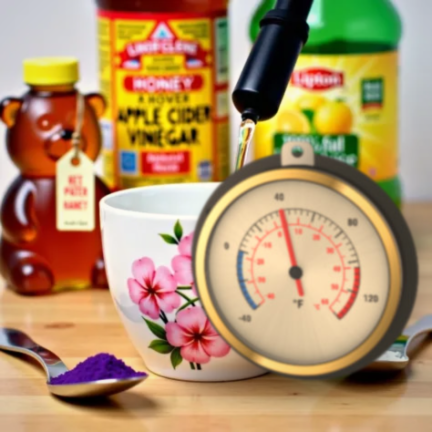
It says 40 °F
